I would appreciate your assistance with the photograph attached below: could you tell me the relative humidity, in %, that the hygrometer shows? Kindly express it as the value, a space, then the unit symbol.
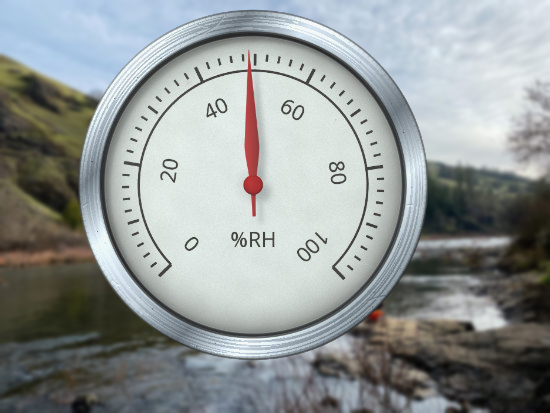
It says 49 %
